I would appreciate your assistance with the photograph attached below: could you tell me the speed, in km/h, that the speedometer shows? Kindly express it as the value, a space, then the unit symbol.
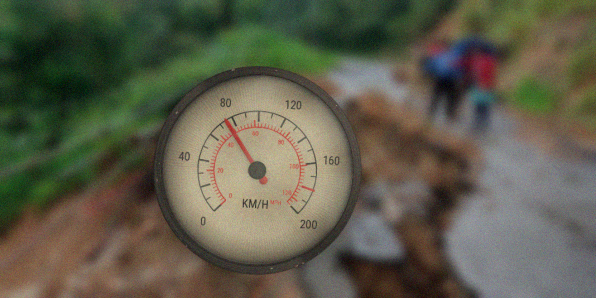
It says 75 km/h
